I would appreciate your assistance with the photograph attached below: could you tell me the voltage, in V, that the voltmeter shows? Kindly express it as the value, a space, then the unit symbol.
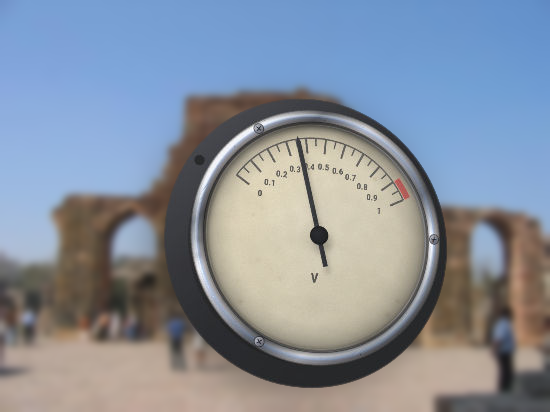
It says 0.35 V
